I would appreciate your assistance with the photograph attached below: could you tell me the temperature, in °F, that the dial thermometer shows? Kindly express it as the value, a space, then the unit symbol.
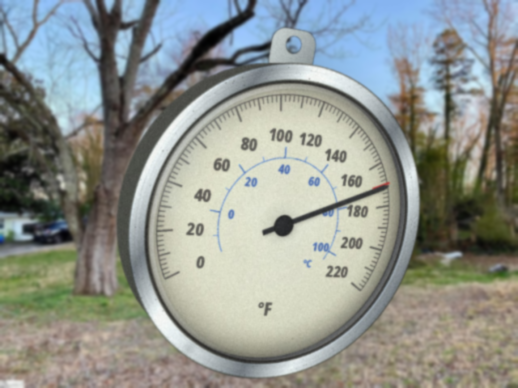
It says 170 °F
